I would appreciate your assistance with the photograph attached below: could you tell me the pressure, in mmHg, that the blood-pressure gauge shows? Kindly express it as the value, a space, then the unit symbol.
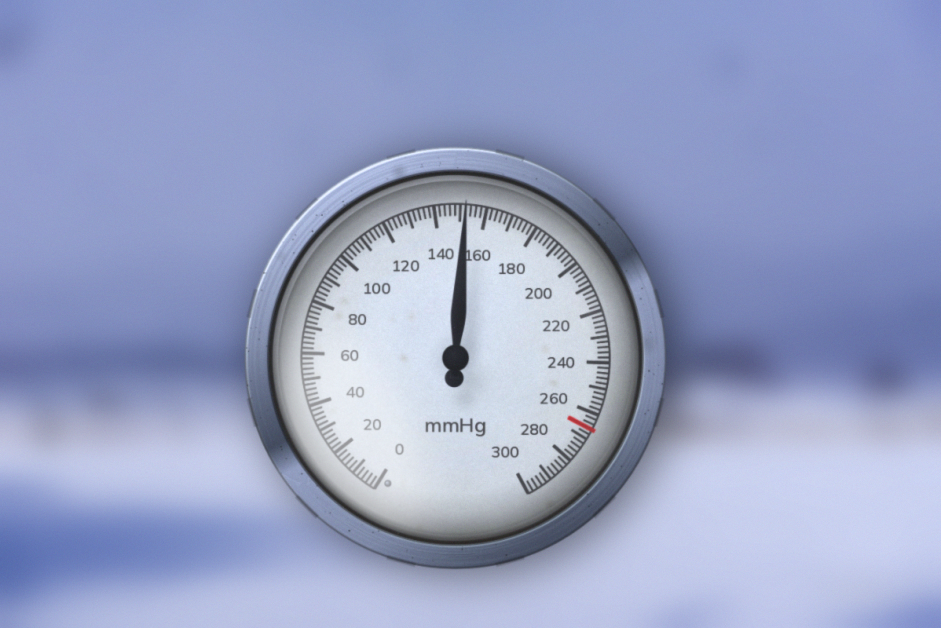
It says 152 mmHg
